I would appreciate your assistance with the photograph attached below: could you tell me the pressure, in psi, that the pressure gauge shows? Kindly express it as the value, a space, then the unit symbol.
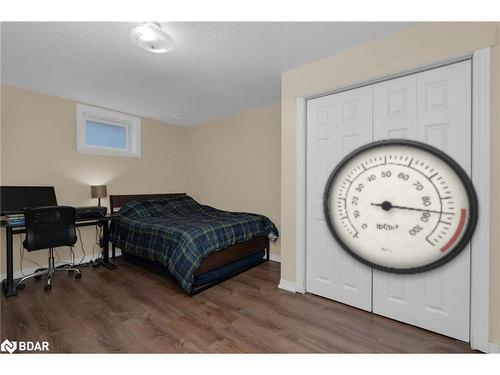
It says 86 psi
